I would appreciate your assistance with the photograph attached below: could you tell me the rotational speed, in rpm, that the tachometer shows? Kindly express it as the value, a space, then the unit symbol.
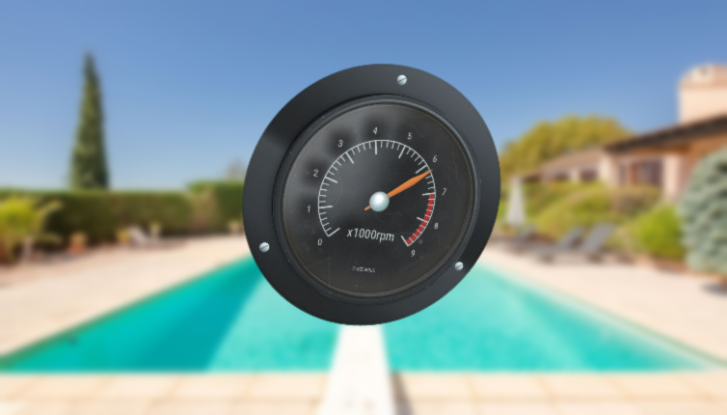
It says 6200 rpm
